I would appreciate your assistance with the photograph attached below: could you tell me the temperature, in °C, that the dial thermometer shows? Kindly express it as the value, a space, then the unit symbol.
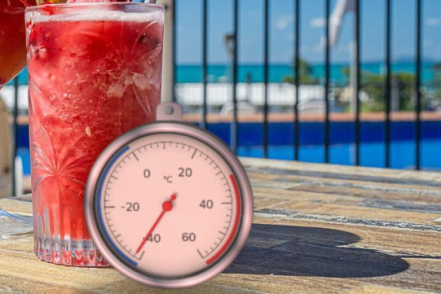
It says -38 °C
